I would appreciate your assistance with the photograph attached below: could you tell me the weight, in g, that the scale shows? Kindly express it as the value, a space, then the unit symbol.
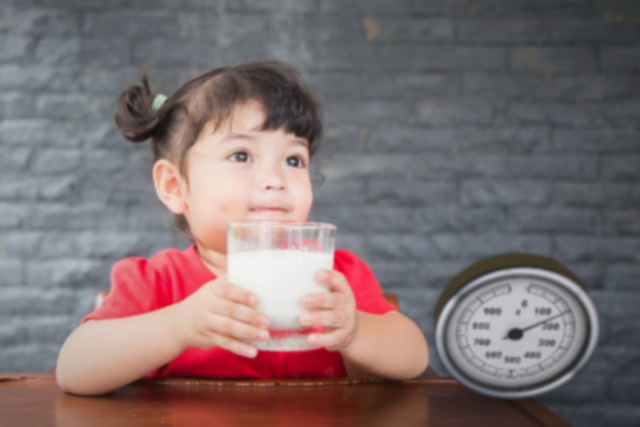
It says 150 g
